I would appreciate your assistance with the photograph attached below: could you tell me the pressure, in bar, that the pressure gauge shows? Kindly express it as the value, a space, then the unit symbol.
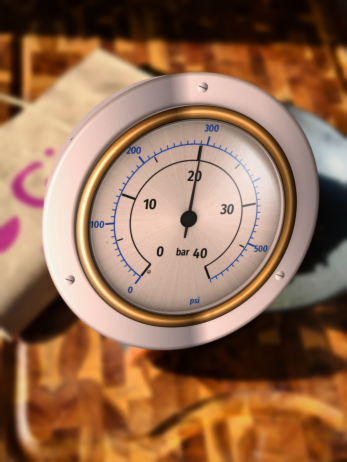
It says 20 bar
